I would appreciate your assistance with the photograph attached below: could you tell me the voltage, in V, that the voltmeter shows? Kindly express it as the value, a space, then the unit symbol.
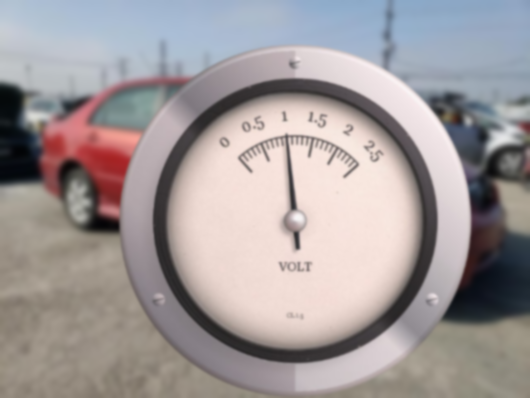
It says 1 V
